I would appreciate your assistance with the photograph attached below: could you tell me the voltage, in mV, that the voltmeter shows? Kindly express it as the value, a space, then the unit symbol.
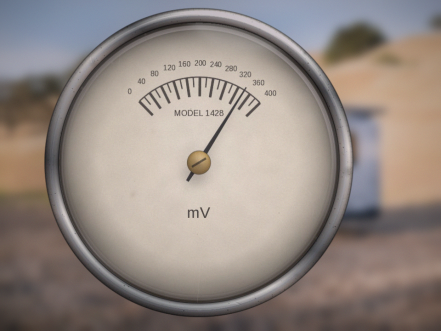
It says 340 mV
